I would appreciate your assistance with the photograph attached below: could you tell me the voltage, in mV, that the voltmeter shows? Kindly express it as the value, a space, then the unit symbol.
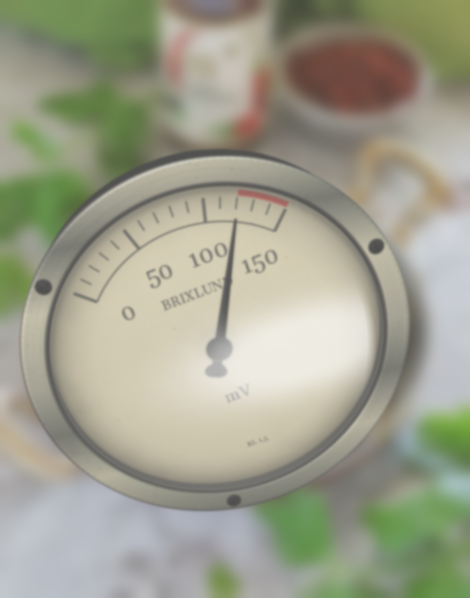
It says 120 mV
